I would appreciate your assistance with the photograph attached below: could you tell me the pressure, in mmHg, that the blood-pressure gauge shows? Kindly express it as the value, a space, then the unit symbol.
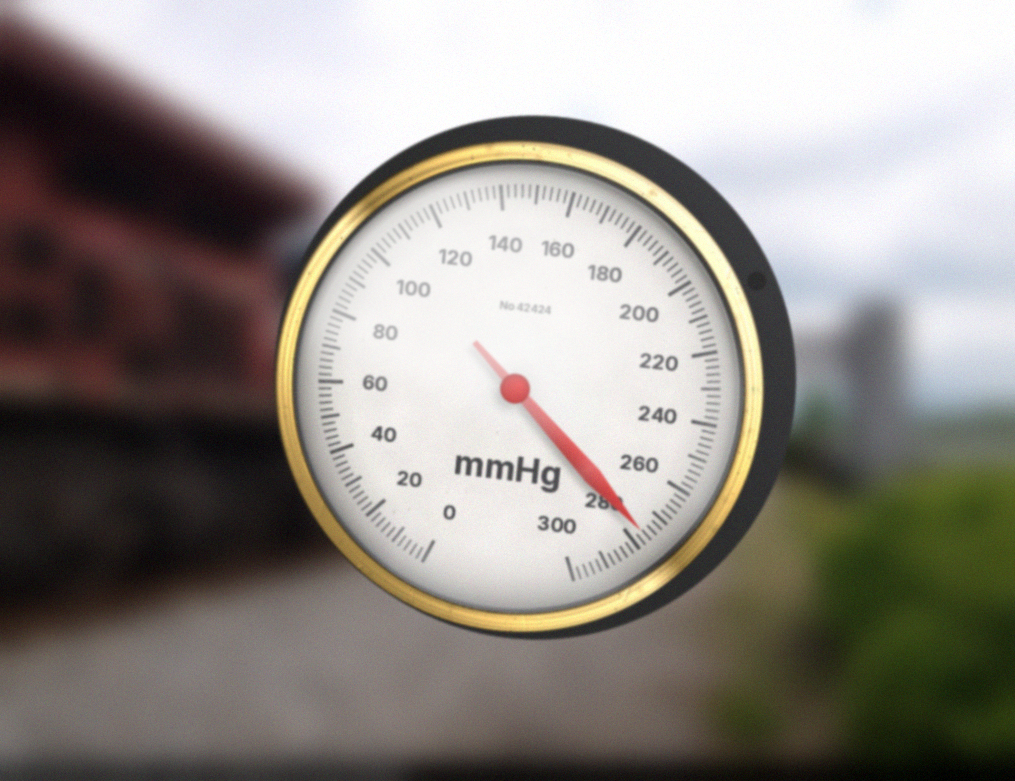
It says 276 mmHg
